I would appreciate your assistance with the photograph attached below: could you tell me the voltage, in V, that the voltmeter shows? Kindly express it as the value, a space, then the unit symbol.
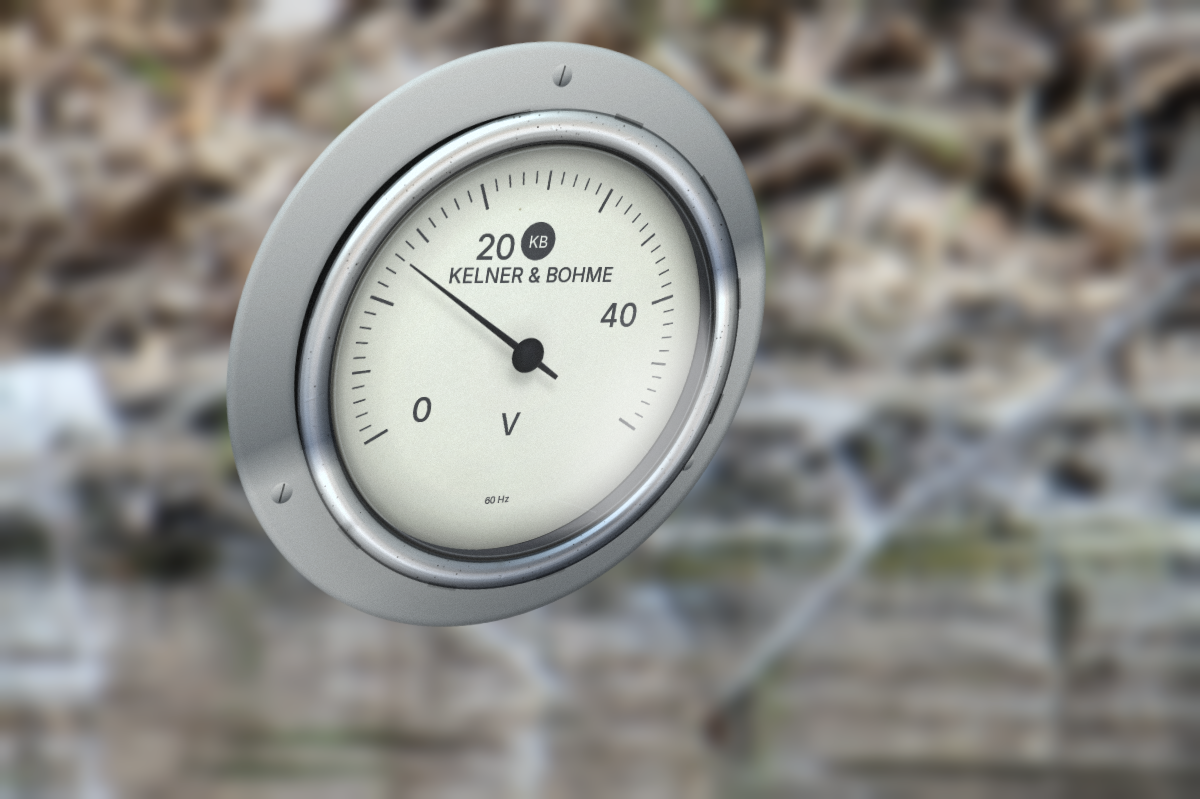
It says 13 V
